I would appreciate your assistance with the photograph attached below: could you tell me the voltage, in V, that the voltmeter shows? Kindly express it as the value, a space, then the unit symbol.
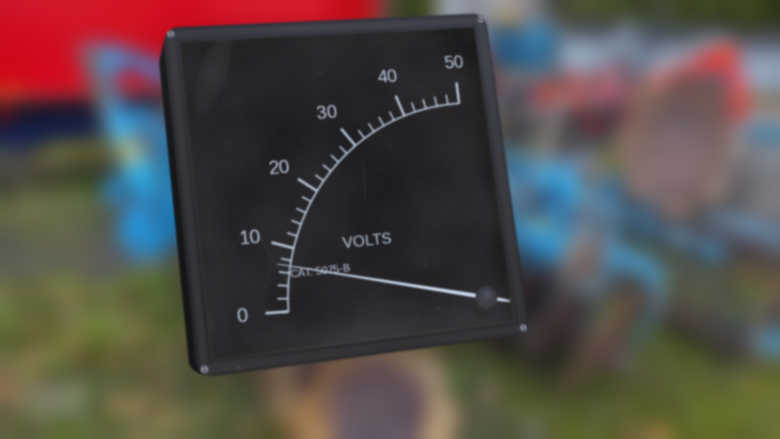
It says 7 V
